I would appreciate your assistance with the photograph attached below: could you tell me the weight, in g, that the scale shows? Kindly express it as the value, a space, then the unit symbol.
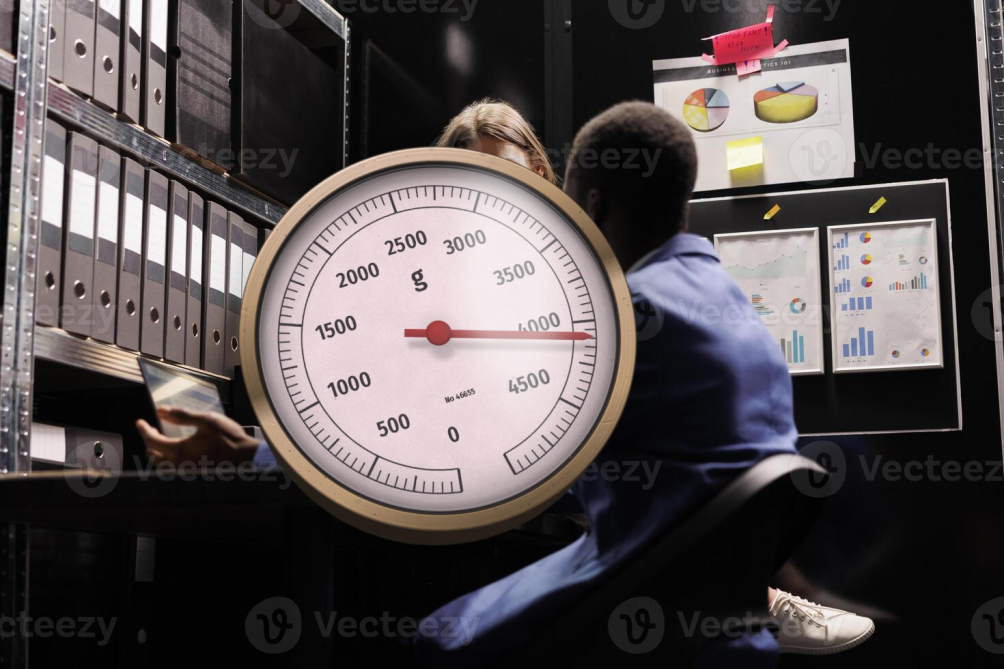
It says 4100 g
